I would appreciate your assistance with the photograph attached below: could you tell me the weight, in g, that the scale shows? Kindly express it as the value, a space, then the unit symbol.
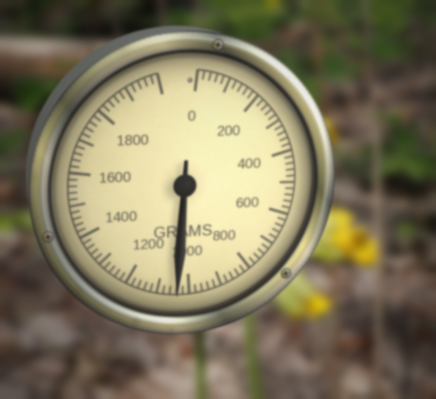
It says 1040 g
